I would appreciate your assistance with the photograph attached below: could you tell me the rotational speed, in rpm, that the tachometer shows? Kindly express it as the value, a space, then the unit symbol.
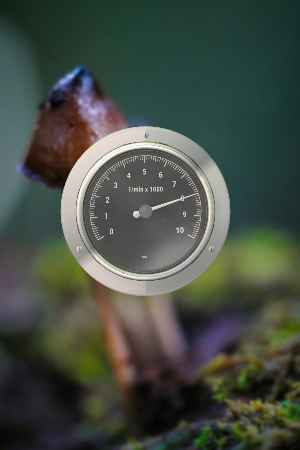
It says 8000 rpm
